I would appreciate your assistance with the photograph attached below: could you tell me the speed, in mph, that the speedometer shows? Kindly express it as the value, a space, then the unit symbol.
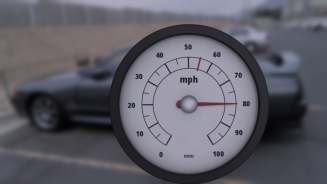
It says 80 mph
